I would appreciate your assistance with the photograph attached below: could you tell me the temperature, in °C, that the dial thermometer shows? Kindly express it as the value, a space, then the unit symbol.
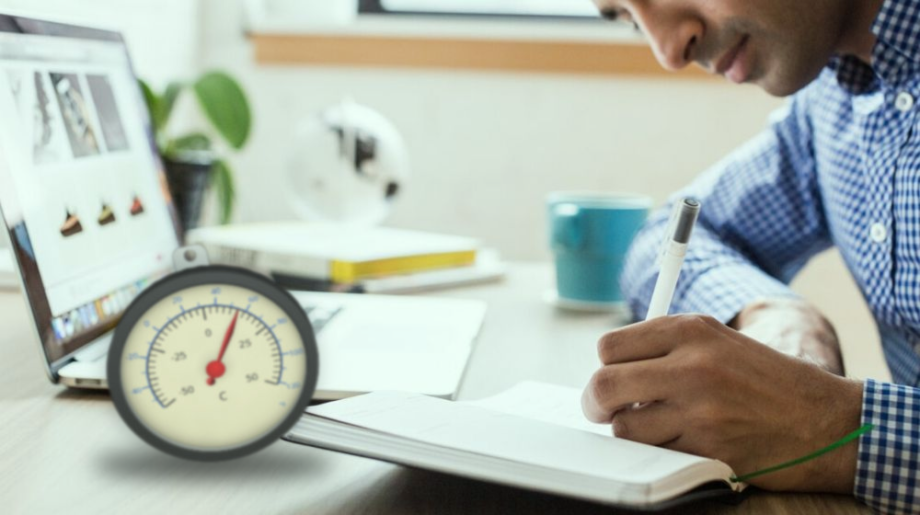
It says 12.5 °C
